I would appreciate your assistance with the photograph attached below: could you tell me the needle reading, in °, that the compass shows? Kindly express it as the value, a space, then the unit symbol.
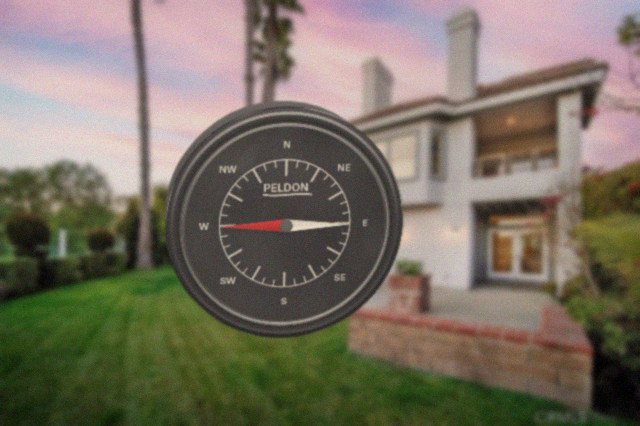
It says 270 °
